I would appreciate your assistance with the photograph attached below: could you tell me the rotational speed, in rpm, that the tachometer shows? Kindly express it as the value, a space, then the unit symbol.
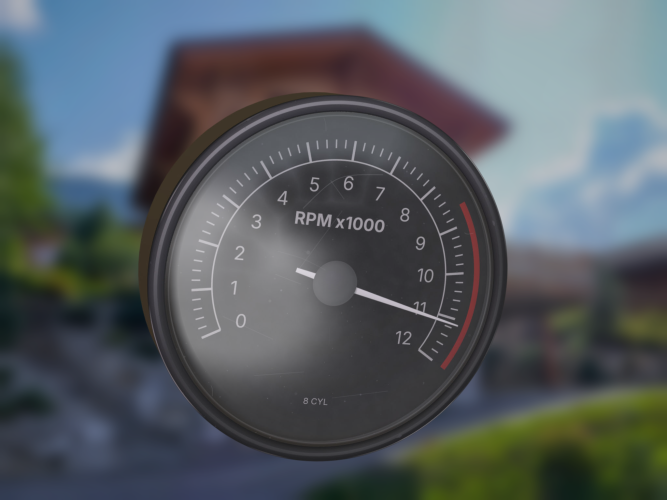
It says 11100 rpm
